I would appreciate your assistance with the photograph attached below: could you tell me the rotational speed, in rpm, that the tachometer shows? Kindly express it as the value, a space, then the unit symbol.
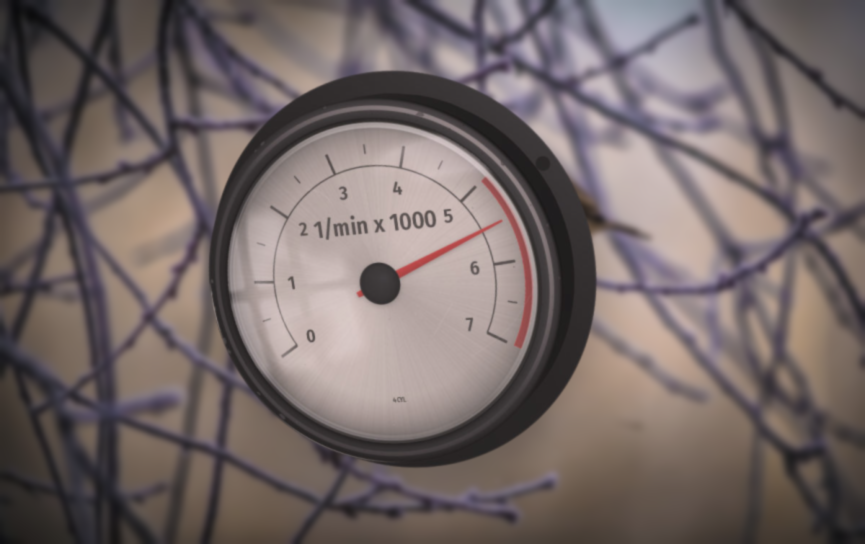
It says 5500 rpm
